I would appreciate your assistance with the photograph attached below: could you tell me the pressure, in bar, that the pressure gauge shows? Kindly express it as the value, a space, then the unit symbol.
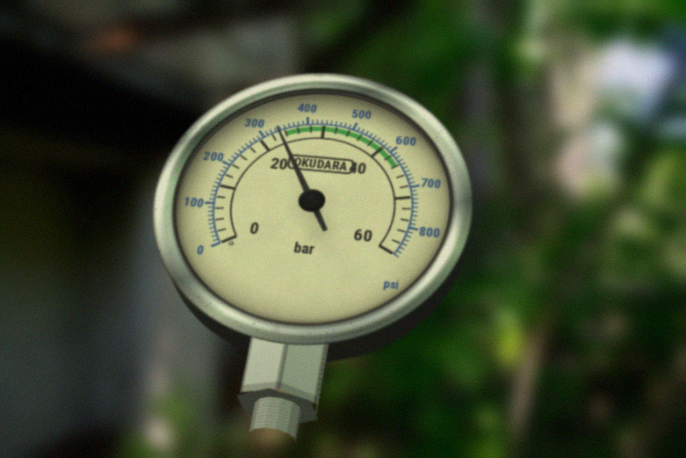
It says 23 bar
